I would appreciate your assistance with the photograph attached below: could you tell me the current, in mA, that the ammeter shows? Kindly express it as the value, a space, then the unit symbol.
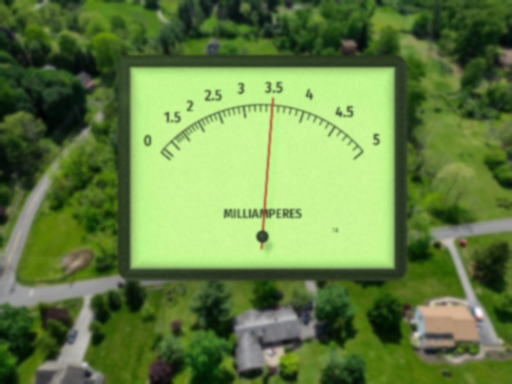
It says 3.5 mA
